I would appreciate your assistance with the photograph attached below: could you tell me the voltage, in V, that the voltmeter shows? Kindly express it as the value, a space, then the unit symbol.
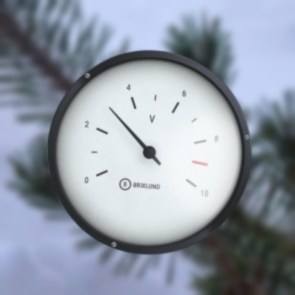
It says 3 V
